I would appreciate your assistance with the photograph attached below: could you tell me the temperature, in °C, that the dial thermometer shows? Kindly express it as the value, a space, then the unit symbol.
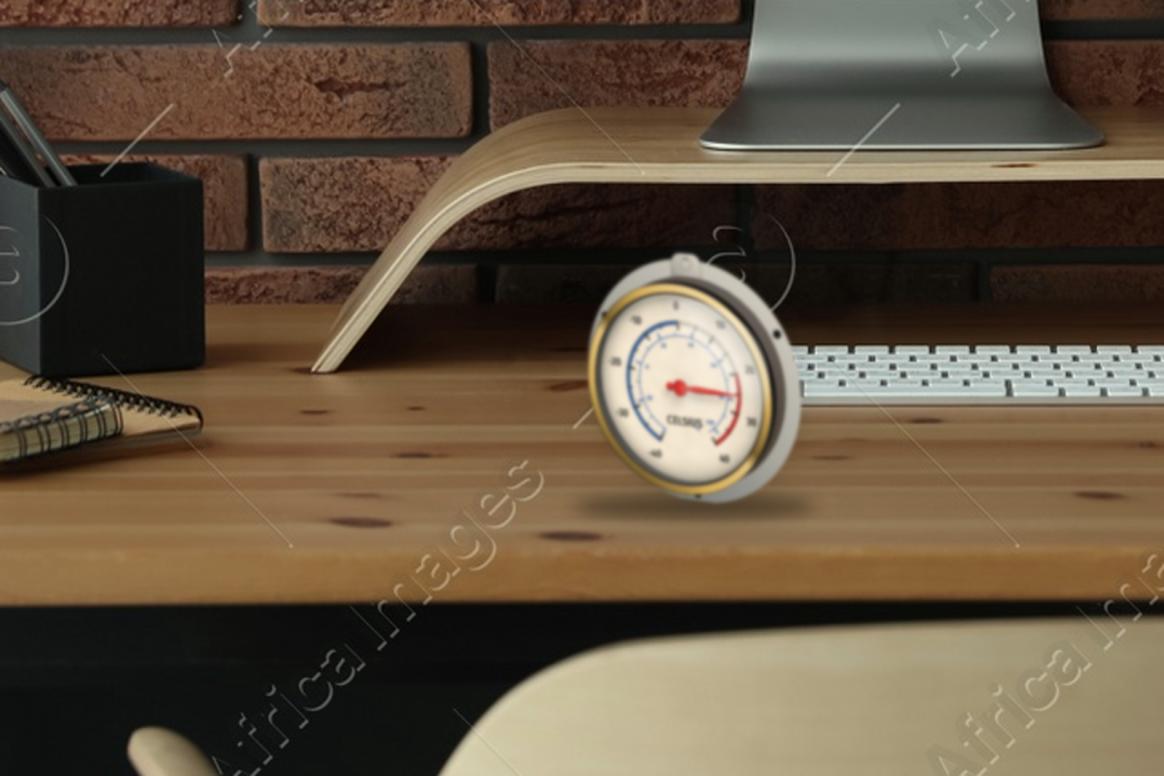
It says 25 °C
